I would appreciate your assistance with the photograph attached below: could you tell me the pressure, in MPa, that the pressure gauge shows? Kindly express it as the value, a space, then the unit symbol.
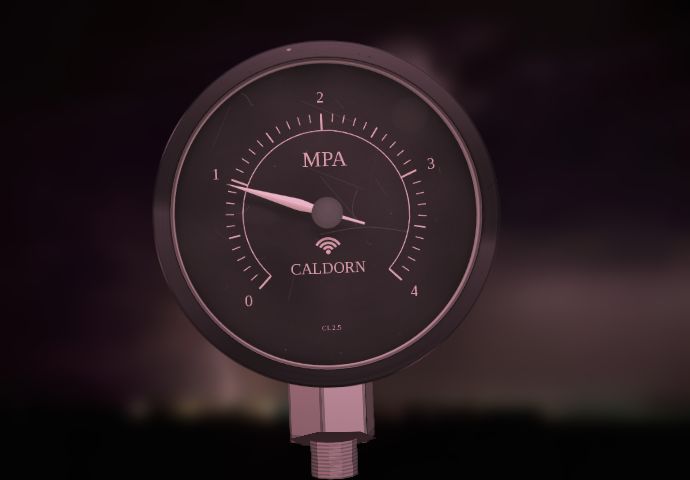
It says 0.95 MPa
